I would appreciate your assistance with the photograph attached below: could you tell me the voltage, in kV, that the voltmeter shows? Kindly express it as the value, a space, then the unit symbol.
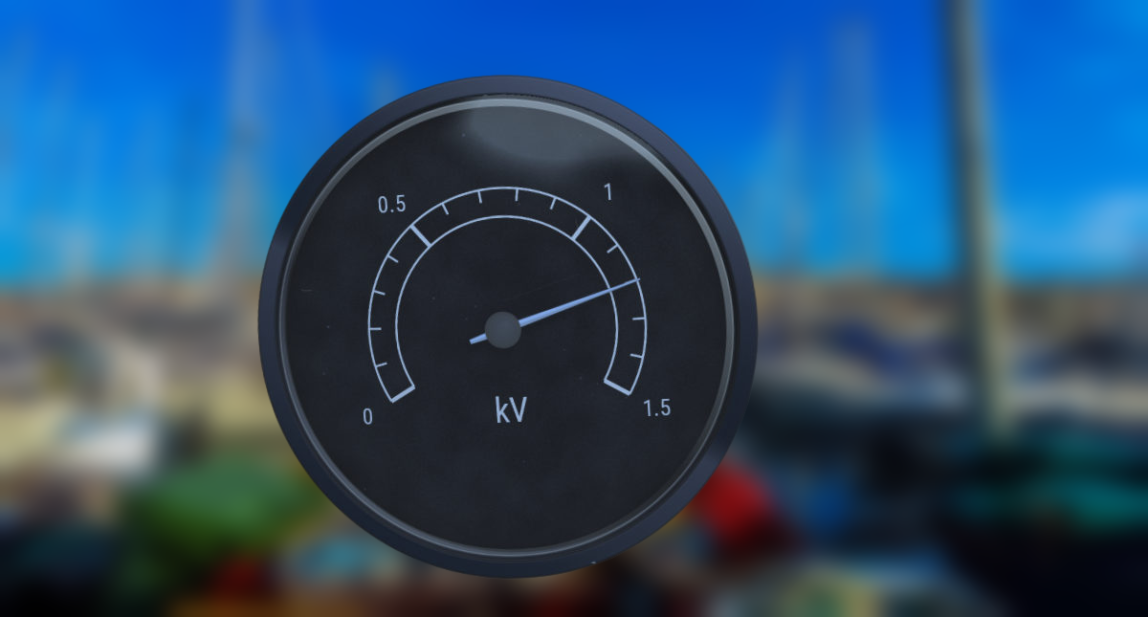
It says 1.2 kV
